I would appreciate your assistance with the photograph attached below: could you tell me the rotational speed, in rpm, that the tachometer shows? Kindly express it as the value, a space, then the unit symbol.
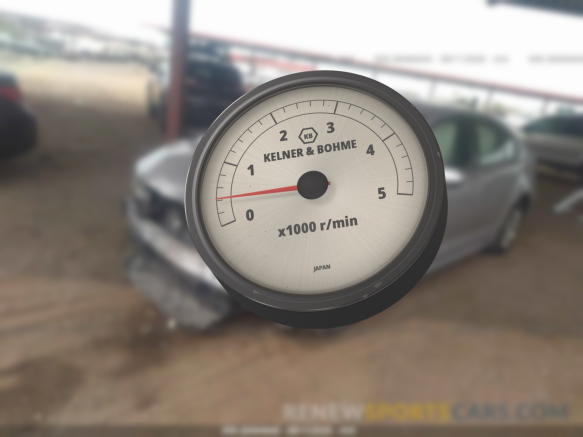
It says 400 rpm
